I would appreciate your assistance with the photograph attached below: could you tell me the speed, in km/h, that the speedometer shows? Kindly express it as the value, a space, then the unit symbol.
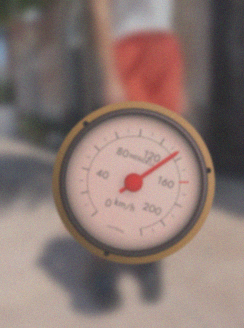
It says 135 km/h
